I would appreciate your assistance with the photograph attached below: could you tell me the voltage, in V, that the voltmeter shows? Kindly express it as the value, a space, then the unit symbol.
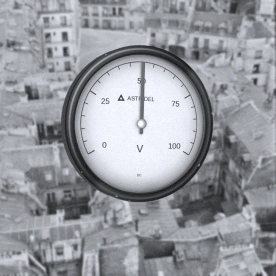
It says 50 V
